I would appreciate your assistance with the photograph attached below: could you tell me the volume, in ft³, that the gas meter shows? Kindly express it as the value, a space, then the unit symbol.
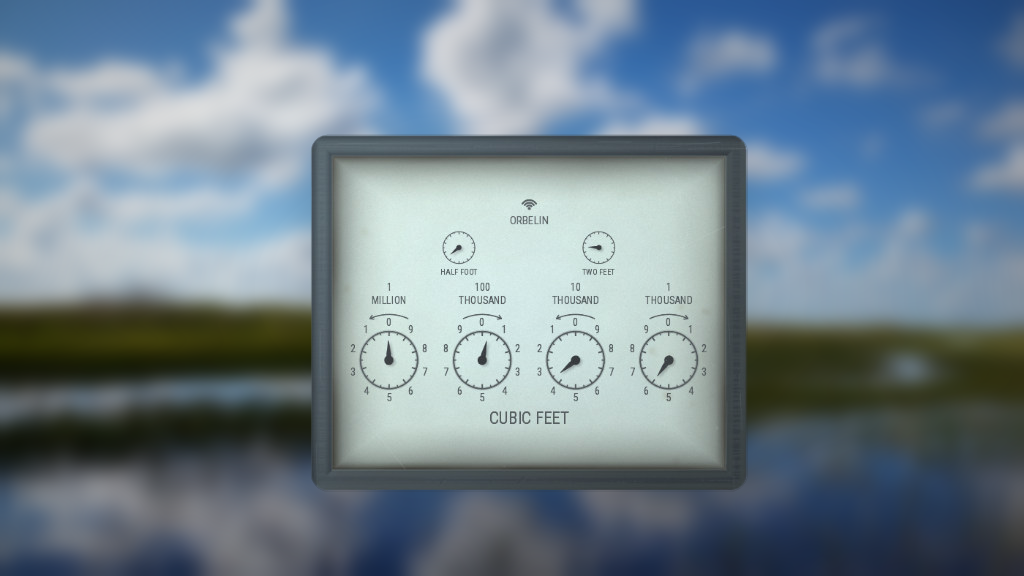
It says 3600 ft³
